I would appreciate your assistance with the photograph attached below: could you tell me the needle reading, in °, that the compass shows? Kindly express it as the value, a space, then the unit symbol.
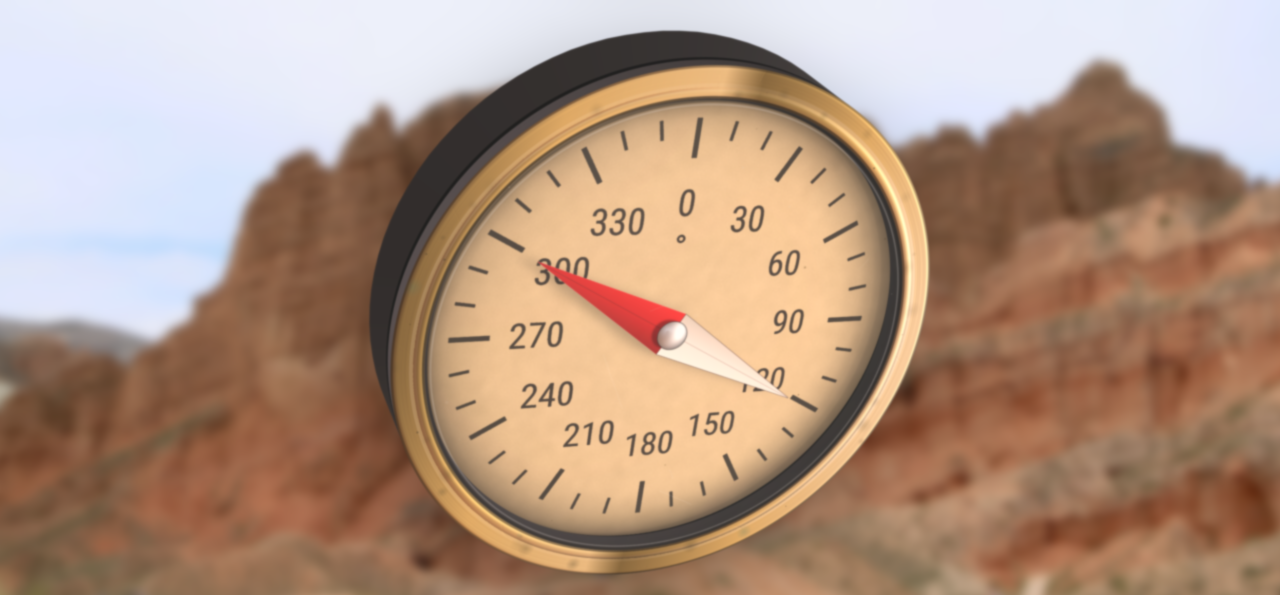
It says 300 °
